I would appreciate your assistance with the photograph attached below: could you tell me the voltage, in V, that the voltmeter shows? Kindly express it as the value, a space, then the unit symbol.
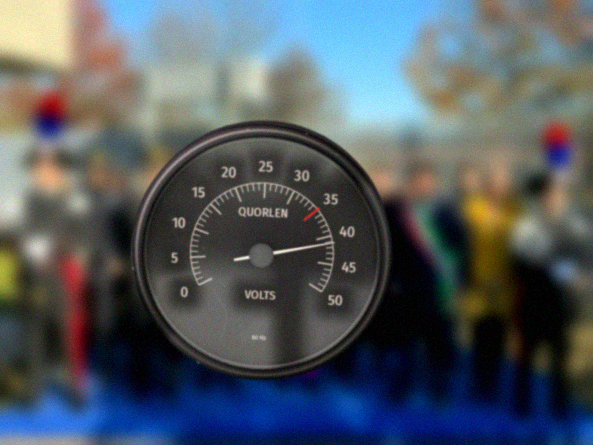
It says 41 V
